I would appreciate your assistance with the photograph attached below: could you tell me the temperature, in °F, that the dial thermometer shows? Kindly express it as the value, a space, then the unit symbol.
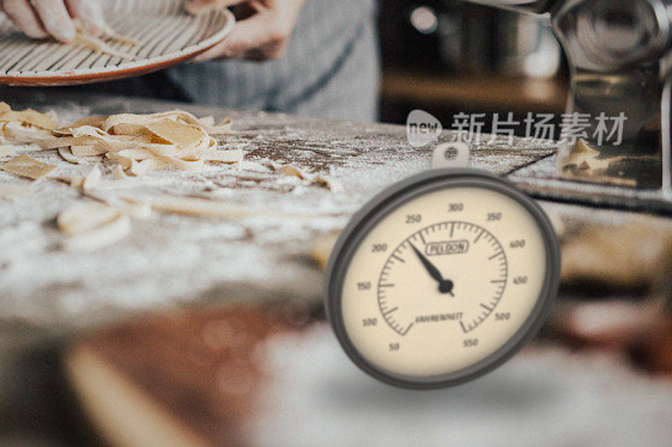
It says 230 °F
